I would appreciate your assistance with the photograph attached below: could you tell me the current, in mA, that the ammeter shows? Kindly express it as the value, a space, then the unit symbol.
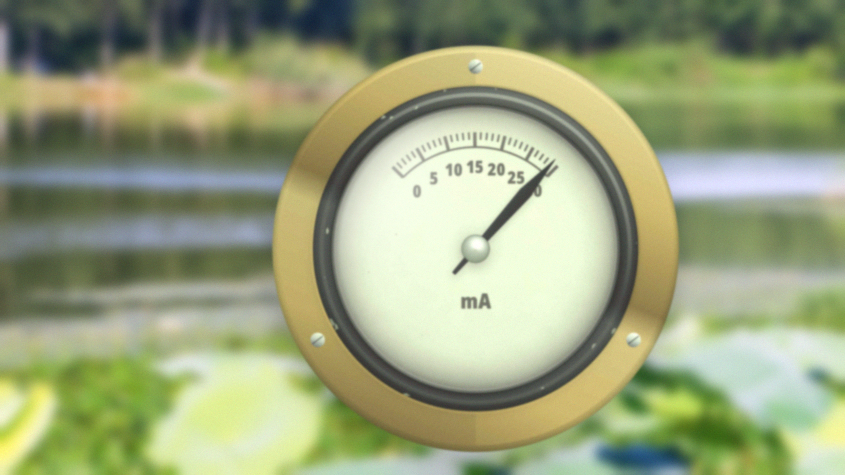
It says 29 mA
